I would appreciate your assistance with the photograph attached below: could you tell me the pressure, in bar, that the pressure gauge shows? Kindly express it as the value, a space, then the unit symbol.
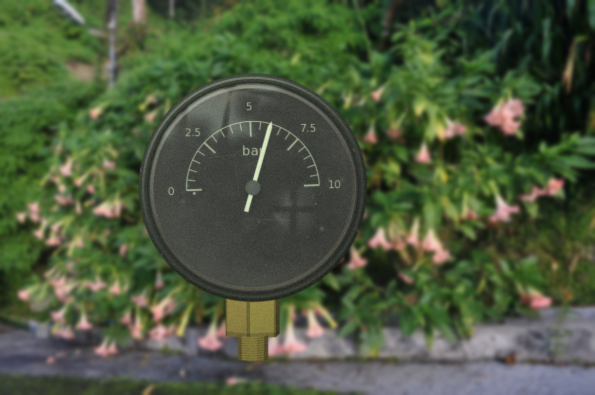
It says 6 bar
